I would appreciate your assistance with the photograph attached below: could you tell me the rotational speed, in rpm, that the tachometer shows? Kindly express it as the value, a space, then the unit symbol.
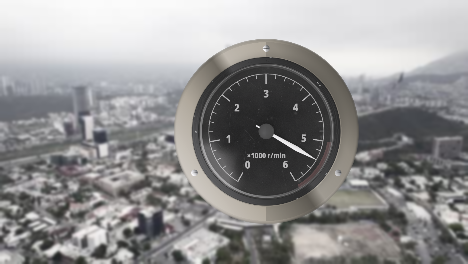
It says 5400 rpm
